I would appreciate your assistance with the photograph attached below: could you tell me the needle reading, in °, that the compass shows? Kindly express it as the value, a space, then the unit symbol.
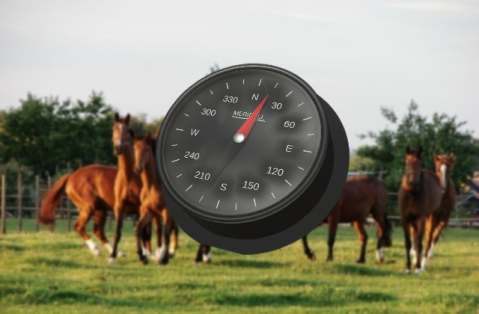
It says 15 °
